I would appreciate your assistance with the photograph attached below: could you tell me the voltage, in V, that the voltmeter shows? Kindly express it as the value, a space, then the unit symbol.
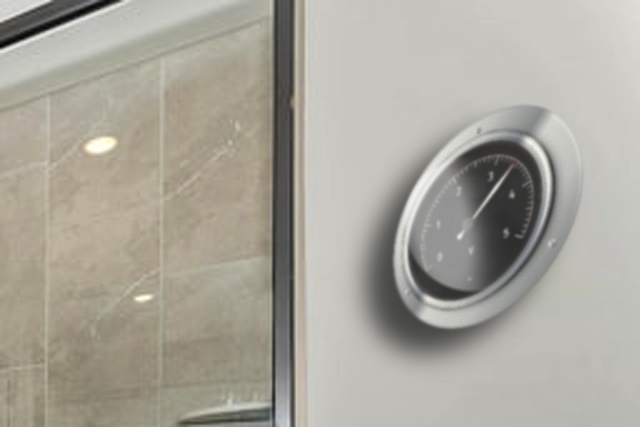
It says 3.5 V
